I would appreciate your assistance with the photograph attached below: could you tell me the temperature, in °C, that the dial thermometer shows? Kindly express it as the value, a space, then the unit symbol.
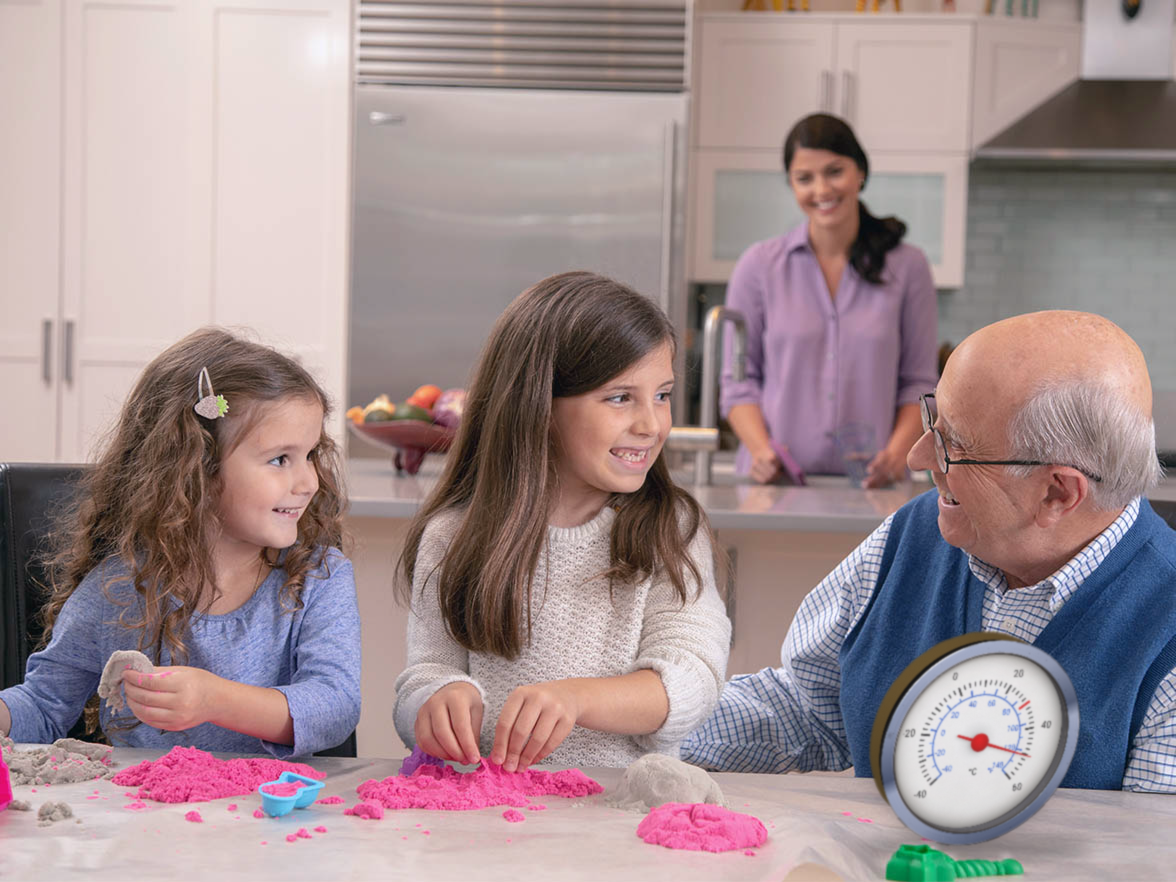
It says 50 °C
